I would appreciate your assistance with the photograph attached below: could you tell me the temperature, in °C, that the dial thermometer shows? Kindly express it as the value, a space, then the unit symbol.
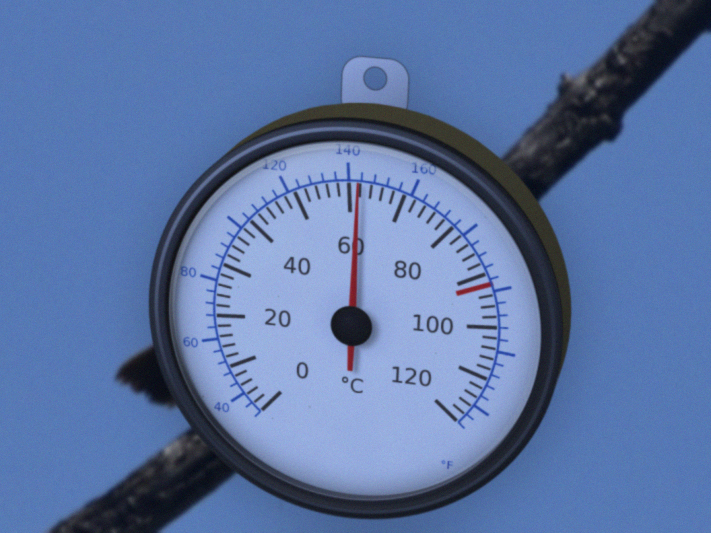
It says 62 °C
